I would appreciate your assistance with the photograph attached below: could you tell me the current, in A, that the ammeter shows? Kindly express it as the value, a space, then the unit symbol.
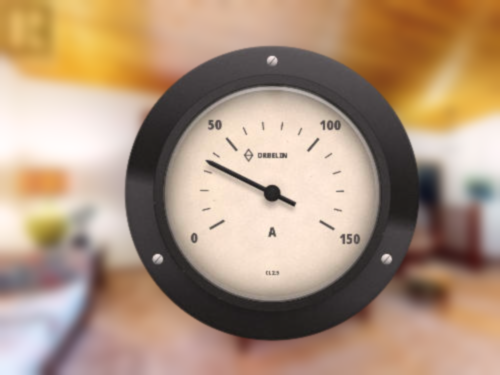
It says 35 A
